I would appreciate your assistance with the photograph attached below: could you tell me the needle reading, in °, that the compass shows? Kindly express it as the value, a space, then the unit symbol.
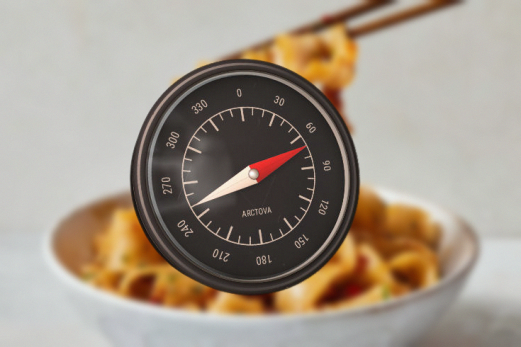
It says 70 °
